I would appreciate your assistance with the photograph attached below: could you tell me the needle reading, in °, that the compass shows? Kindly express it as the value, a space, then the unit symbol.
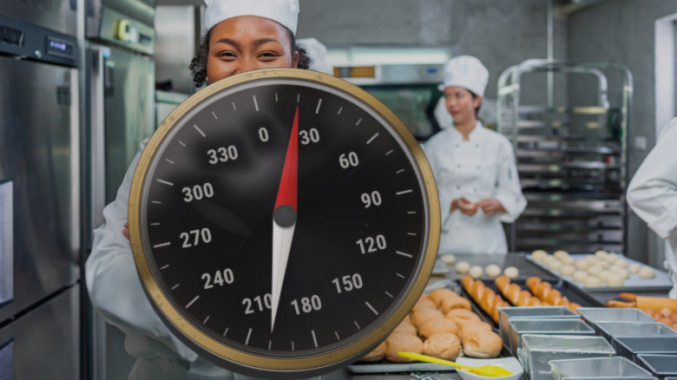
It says 20 °
